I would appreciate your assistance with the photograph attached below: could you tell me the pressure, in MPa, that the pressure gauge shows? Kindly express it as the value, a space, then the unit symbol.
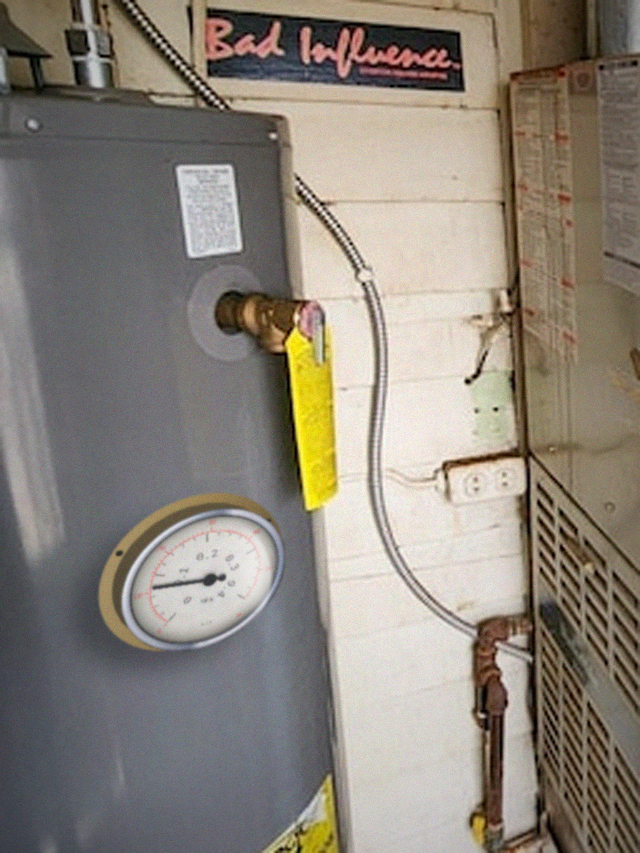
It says 0.08 MPa
